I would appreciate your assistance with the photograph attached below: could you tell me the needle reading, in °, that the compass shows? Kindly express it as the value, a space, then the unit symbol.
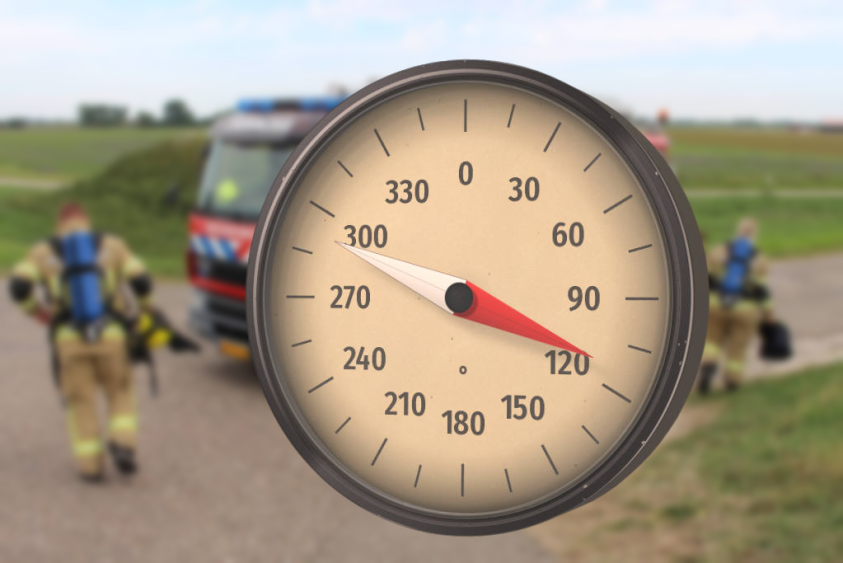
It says 112.5 °
